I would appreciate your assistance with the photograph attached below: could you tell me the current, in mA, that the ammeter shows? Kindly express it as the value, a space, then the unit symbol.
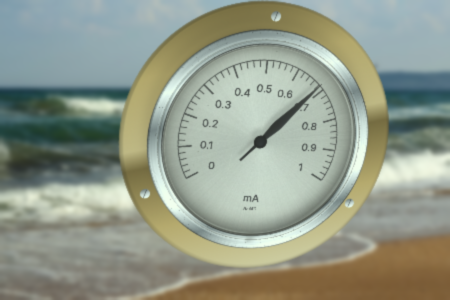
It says 0.68 mA
